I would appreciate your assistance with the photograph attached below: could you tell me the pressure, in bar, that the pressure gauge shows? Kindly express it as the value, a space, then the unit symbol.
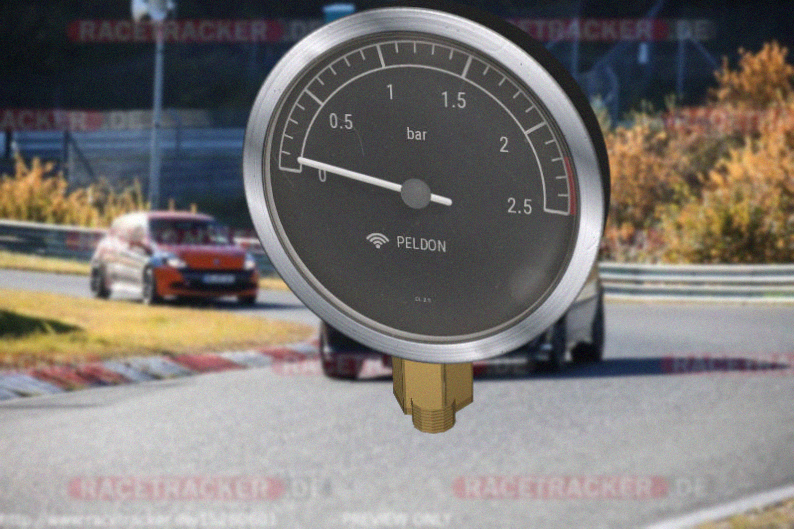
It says 0.1 bar
